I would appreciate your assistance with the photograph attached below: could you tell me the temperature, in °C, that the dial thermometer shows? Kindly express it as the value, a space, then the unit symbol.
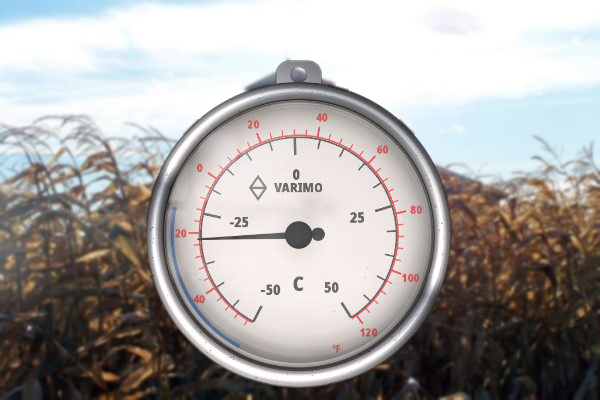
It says -30 °C
